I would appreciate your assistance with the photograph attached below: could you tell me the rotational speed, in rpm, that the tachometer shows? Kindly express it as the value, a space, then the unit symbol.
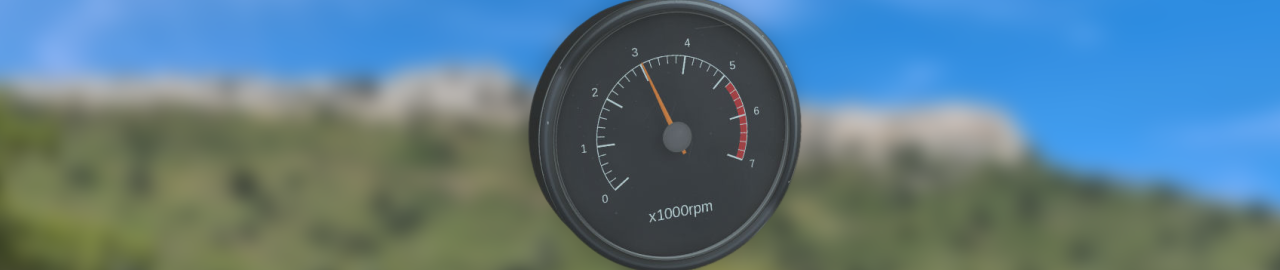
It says 3000 rpm
